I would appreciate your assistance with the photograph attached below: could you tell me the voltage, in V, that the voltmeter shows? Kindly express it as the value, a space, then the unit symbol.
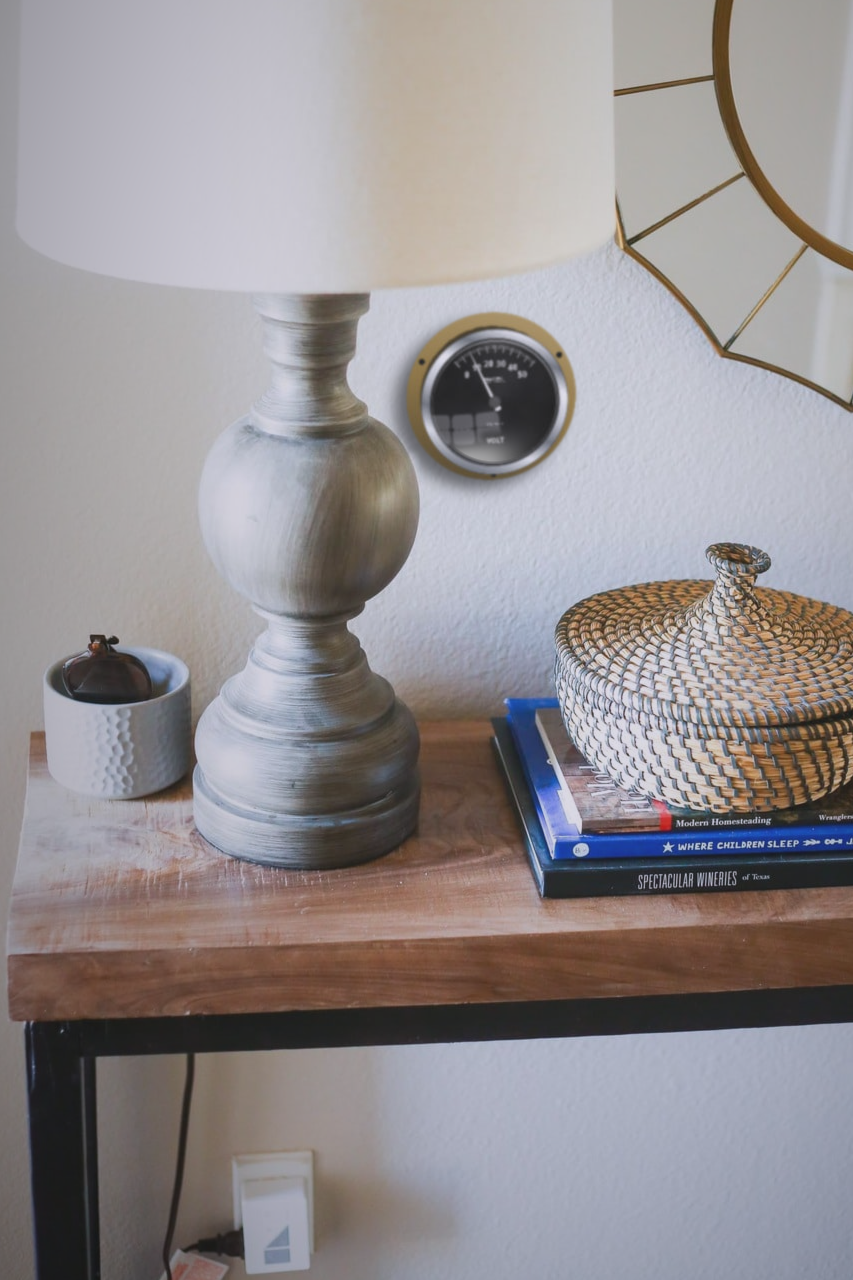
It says 10 V
